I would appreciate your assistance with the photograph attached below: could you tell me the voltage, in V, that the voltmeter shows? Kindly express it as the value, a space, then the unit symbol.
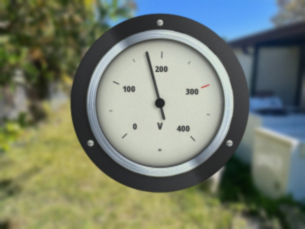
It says 175 V
